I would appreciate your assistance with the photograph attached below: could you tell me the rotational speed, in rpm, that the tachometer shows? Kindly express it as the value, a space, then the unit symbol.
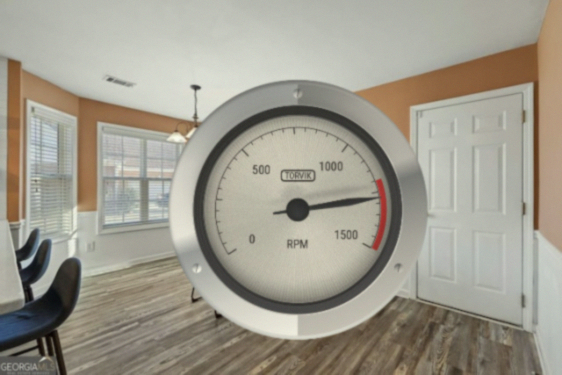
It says 1275 rpm
